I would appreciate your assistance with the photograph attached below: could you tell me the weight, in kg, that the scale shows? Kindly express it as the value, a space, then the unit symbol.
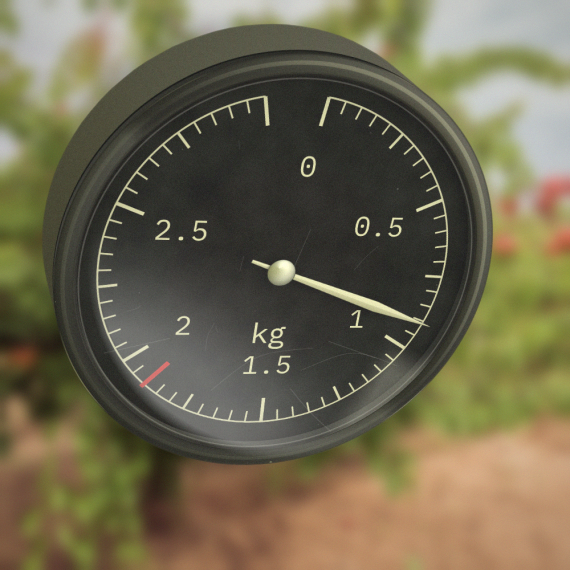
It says 0.9 kg
